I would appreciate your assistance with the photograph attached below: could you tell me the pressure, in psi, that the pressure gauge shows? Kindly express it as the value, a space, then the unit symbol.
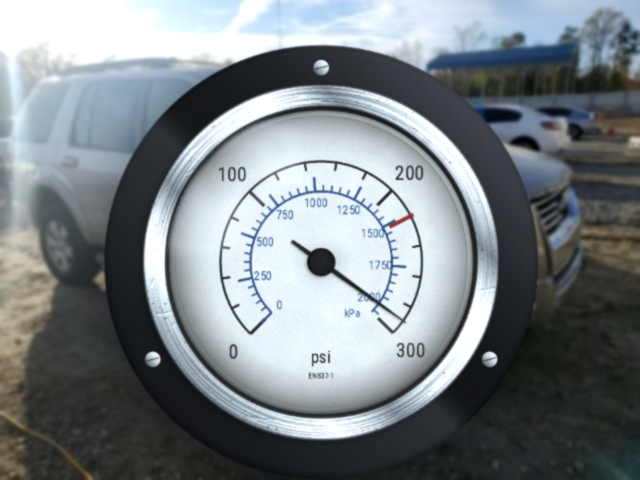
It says 290 psi
